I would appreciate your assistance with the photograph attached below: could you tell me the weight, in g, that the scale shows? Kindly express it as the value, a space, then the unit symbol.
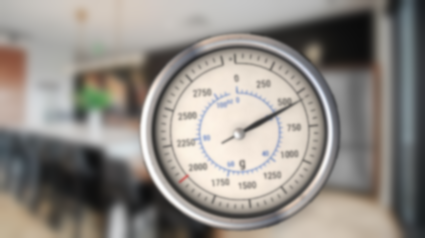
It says 550 g
